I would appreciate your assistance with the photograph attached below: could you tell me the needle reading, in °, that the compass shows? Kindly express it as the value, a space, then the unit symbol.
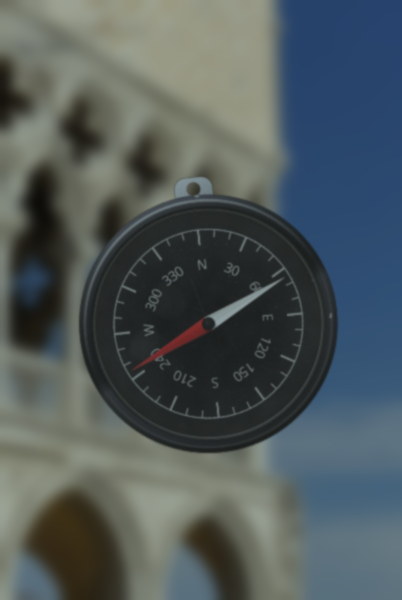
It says 245 °
